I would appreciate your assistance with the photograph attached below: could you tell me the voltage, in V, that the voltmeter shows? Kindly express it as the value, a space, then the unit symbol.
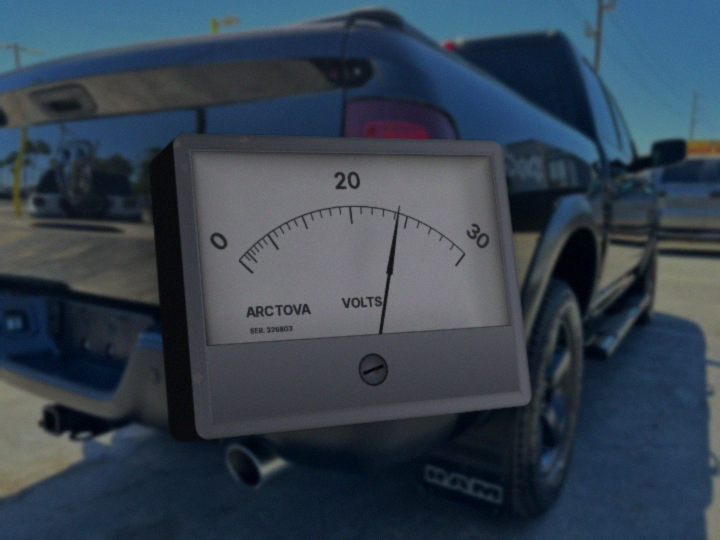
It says 24 V
